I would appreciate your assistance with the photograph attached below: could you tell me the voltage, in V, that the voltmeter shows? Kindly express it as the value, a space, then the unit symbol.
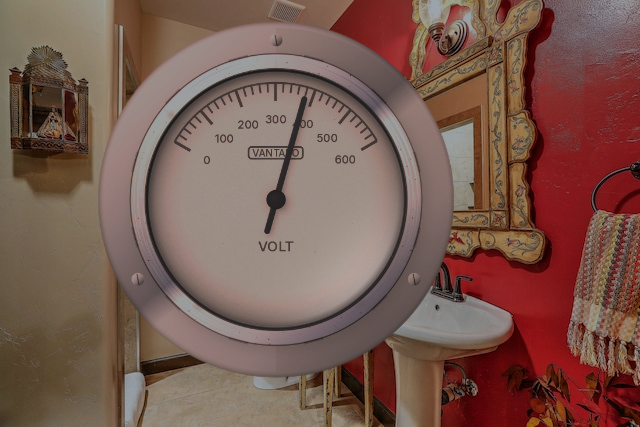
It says 380 V
